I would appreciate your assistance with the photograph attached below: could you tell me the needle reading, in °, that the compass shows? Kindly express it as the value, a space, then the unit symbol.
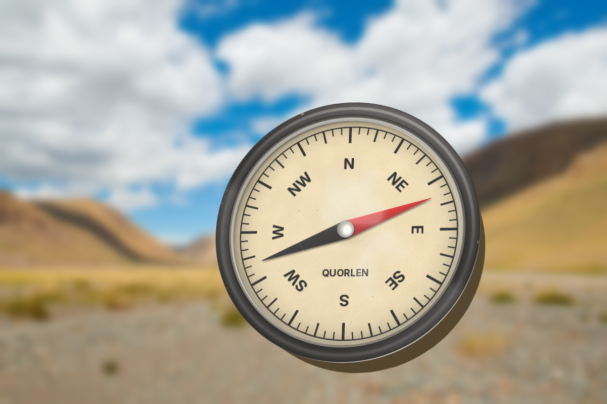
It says 70 °
